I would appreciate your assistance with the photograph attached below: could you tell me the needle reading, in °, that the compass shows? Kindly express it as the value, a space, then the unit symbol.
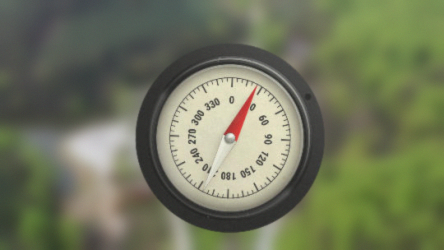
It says 25 °
